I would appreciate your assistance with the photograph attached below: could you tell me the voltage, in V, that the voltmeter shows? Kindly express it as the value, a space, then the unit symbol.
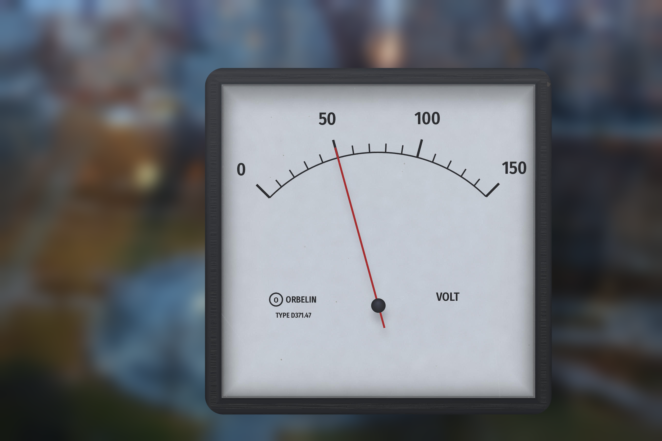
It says 50 V
